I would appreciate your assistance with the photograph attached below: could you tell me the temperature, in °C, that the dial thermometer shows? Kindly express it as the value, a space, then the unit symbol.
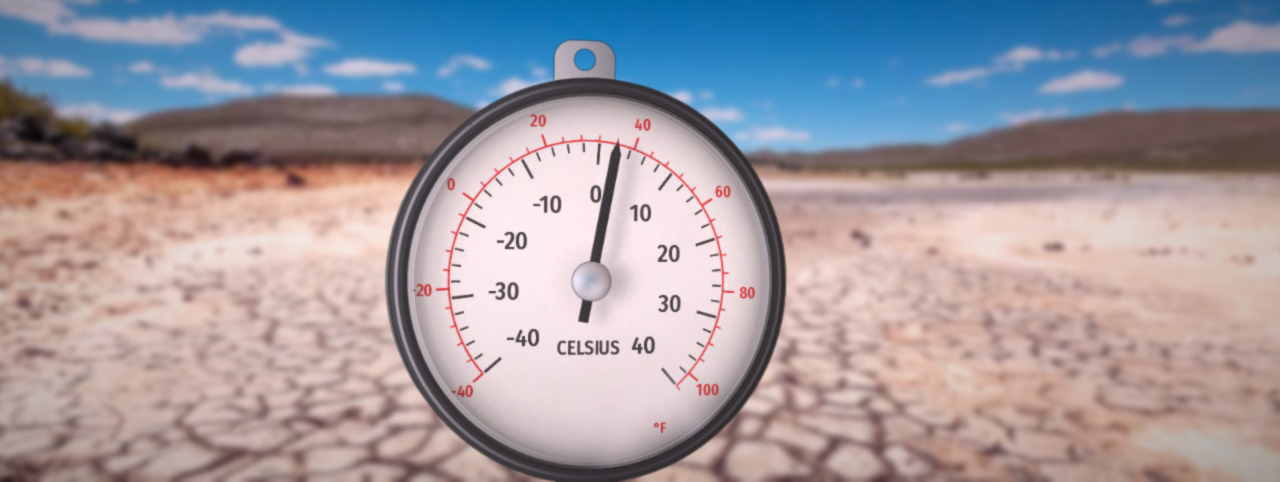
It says 2 °C
